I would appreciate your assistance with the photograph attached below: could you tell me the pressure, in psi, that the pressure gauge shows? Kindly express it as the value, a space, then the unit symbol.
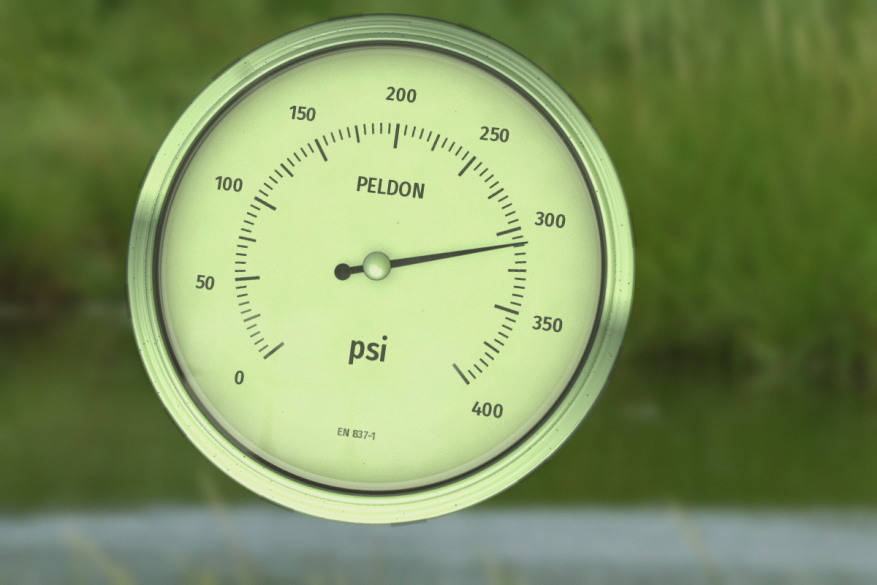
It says 310 psi
